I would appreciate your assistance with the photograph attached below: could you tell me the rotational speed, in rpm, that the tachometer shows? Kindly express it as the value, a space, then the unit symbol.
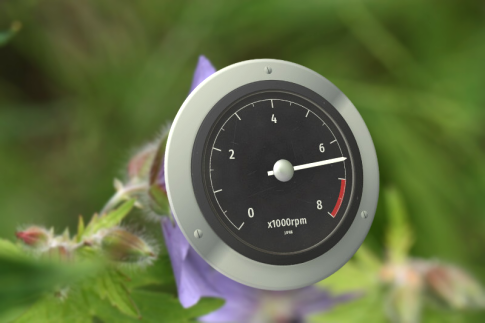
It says 6500 rpm
